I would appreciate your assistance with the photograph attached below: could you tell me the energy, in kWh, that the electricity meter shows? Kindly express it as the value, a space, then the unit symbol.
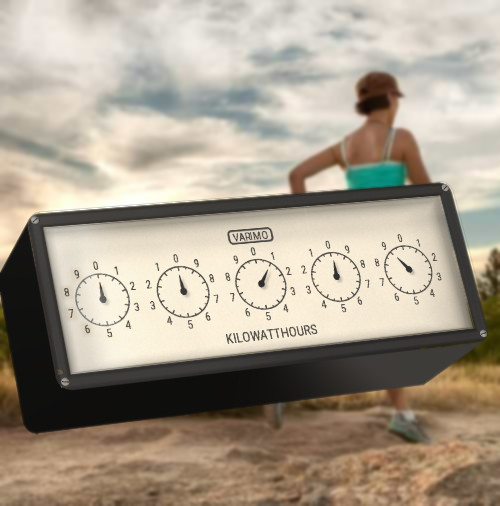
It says 99 kWh
